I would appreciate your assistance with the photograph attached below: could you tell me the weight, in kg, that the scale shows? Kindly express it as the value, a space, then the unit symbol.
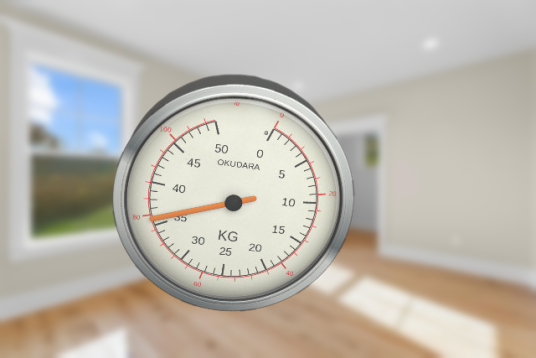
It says 36 kg
